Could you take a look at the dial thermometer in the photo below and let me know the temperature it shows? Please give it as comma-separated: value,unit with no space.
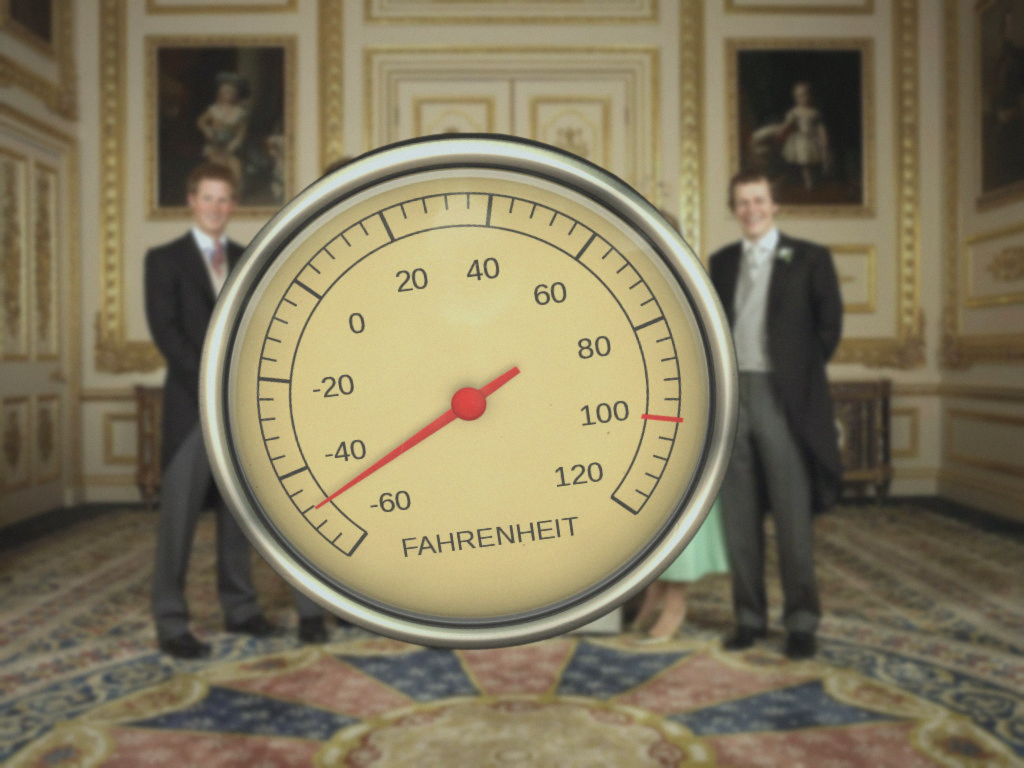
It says -48,°F
